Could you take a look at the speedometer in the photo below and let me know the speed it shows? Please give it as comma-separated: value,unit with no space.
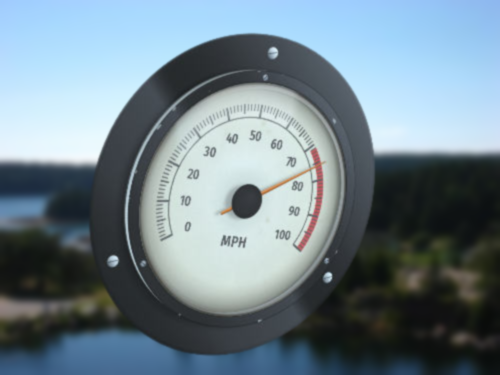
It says 75,mph
